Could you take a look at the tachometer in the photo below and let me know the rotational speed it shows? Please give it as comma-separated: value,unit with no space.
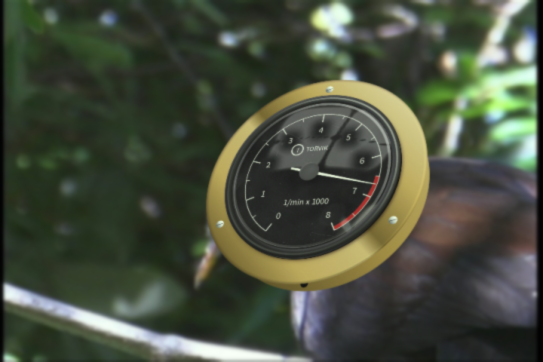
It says 6750,rpm
